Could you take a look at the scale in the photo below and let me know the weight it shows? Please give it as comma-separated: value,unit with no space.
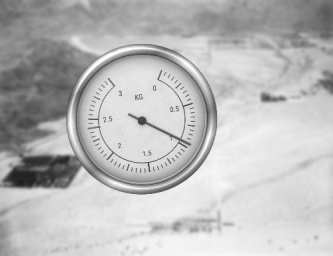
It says 0.95,kg
